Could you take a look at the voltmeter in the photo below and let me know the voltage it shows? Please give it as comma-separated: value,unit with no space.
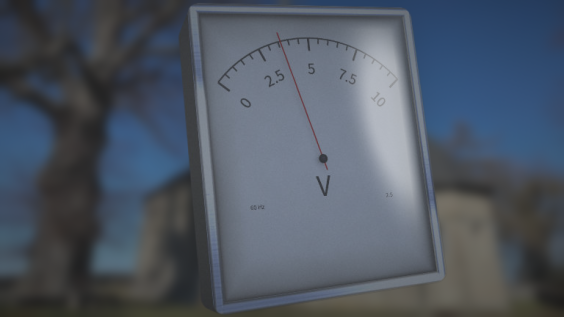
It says 3.5,V
